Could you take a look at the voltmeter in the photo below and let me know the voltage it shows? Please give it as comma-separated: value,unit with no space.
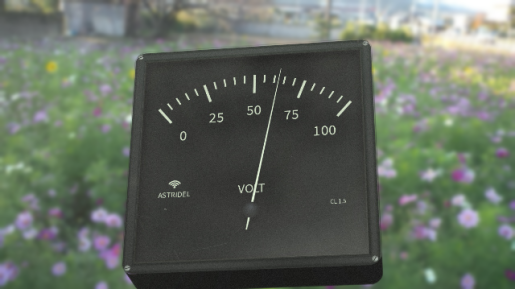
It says 62.5,V
